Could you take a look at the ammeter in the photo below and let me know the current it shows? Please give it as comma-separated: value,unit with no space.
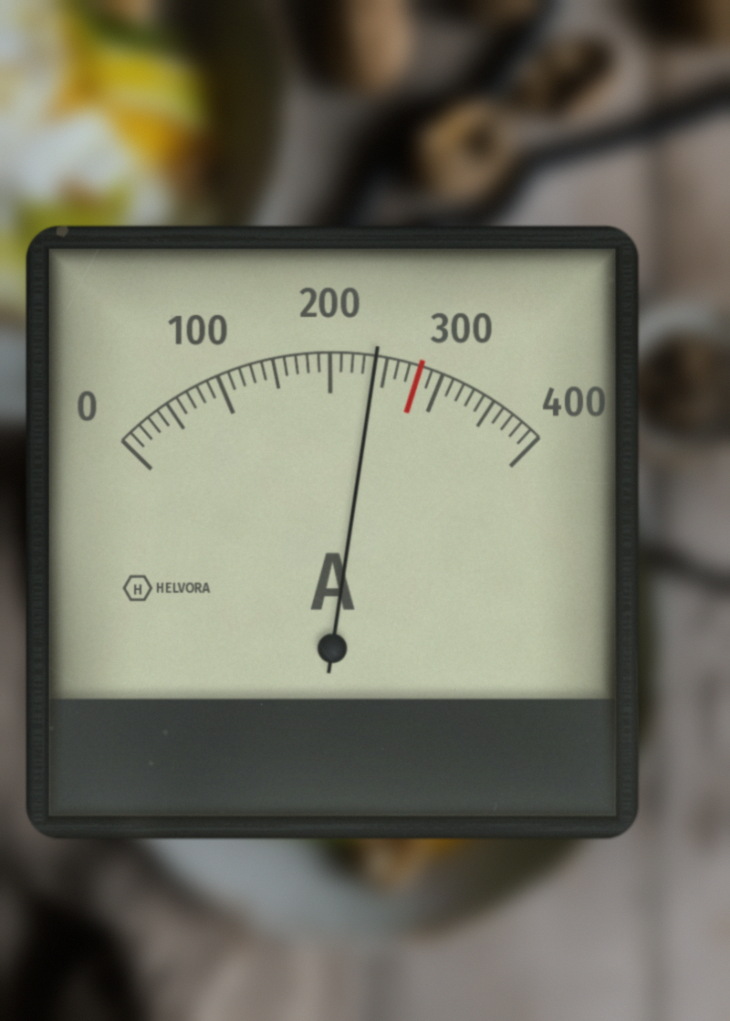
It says 240,A
